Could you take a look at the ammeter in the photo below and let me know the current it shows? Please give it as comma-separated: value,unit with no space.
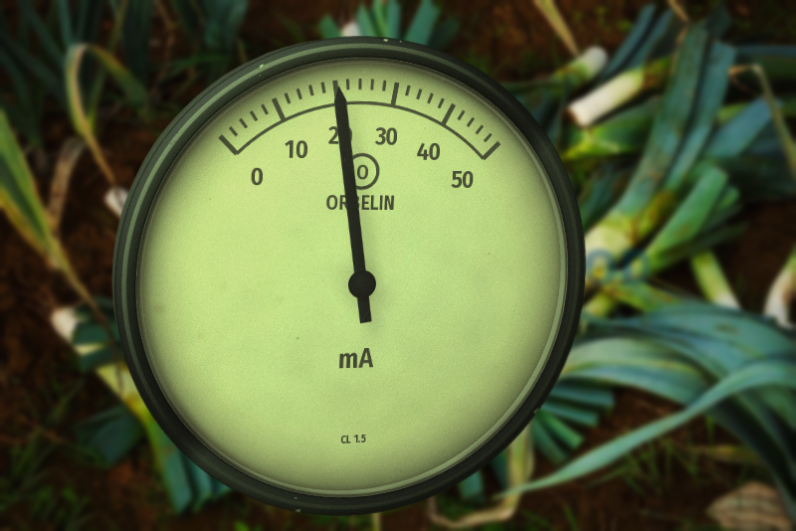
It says 20,mA
